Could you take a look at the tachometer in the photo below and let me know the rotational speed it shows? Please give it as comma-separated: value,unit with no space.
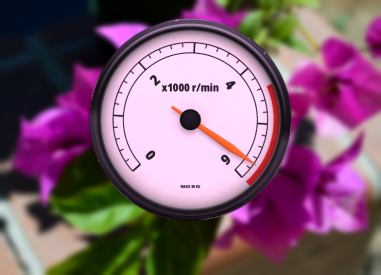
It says 5700,rpm
